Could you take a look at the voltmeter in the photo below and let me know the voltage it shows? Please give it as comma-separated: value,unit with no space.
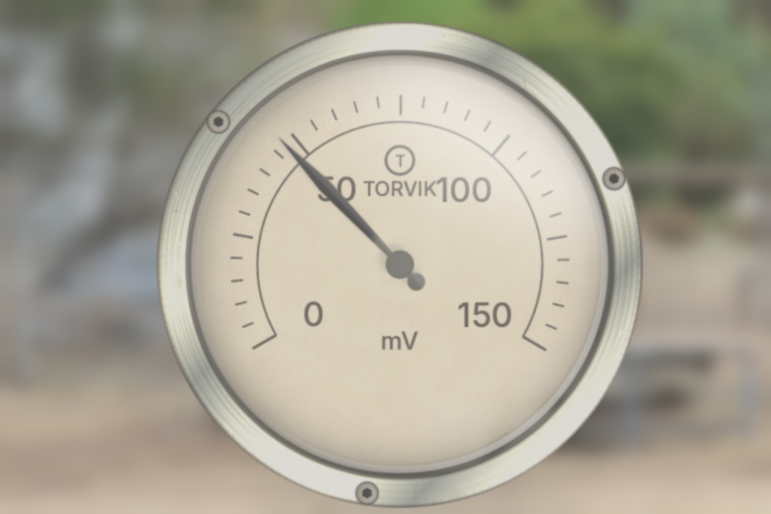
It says 47.5,mV
